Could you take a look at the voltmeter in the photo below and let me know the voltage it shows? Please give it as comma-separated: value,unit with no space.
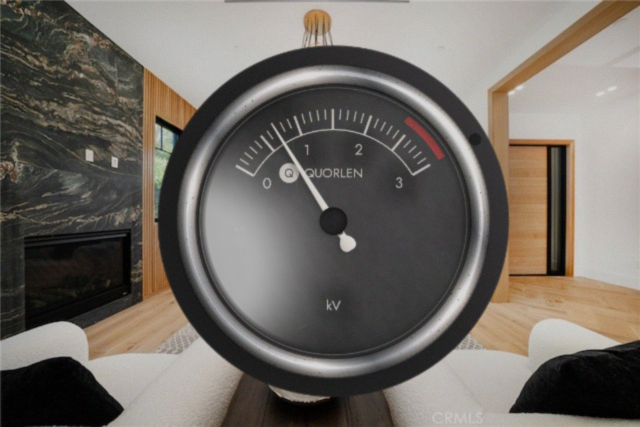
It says 0.7,kV
